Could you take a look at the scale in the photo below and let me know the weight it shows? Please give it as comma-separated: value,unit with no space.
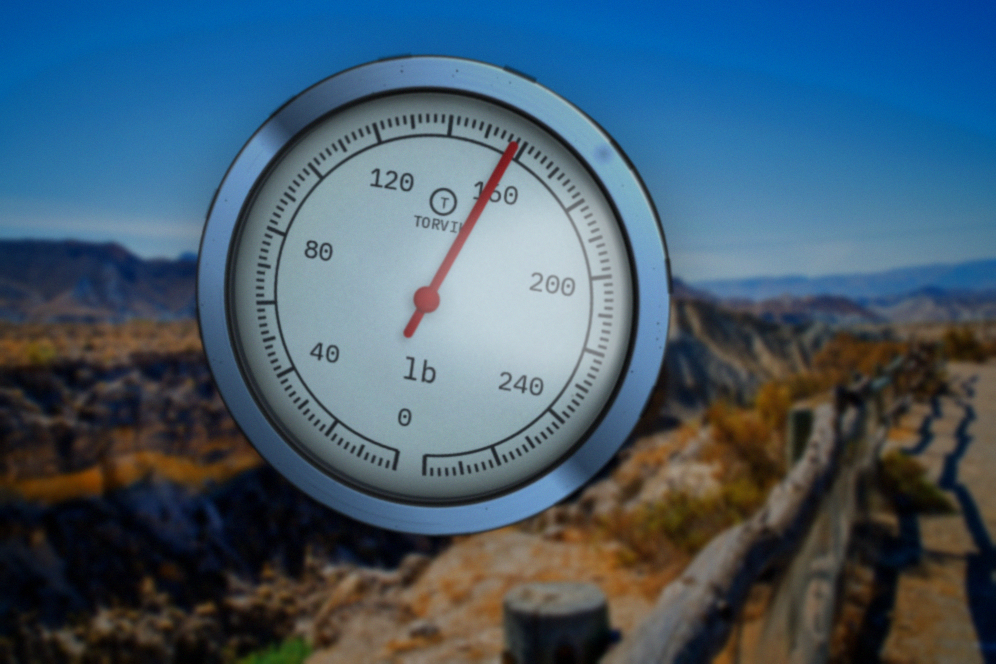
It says 158,lb
